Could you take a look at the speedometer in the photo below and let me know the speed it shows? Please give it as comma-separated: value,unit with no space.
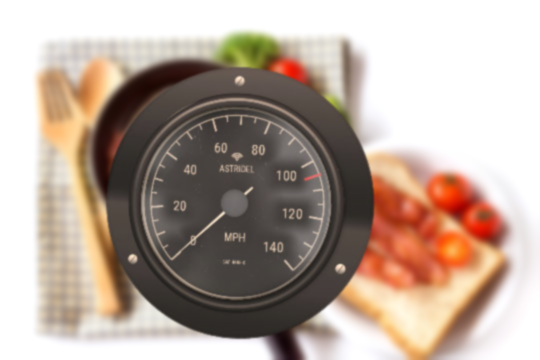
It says 0,mph
